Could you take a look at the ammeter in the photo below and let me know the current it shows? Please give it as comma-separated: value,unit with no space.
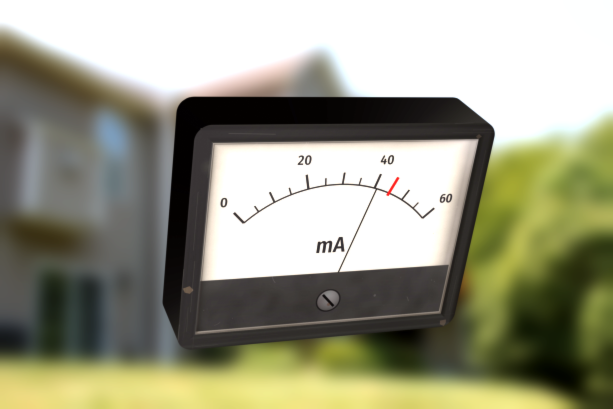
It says 40,mA
